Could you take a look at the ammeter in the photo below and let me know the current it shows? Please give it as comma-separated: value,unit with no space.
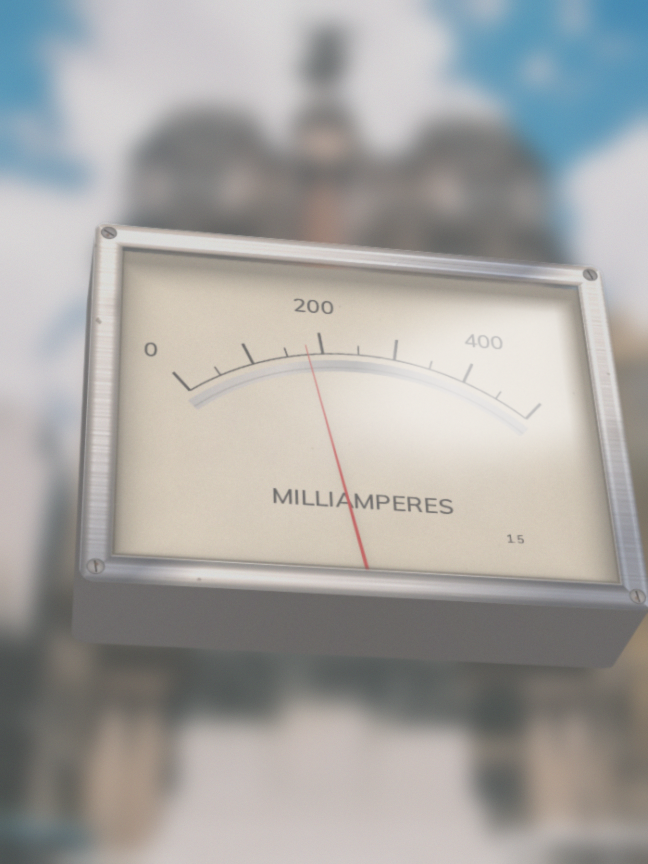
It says 175,mA
